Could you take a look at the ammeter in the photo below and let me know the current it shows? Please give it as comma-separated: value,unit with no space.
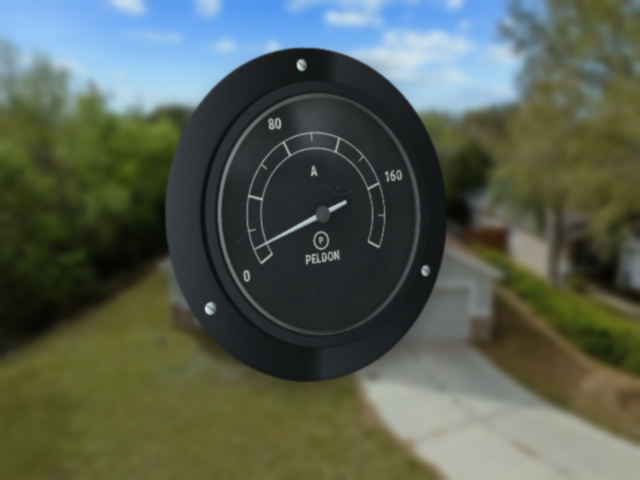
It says 10,A
